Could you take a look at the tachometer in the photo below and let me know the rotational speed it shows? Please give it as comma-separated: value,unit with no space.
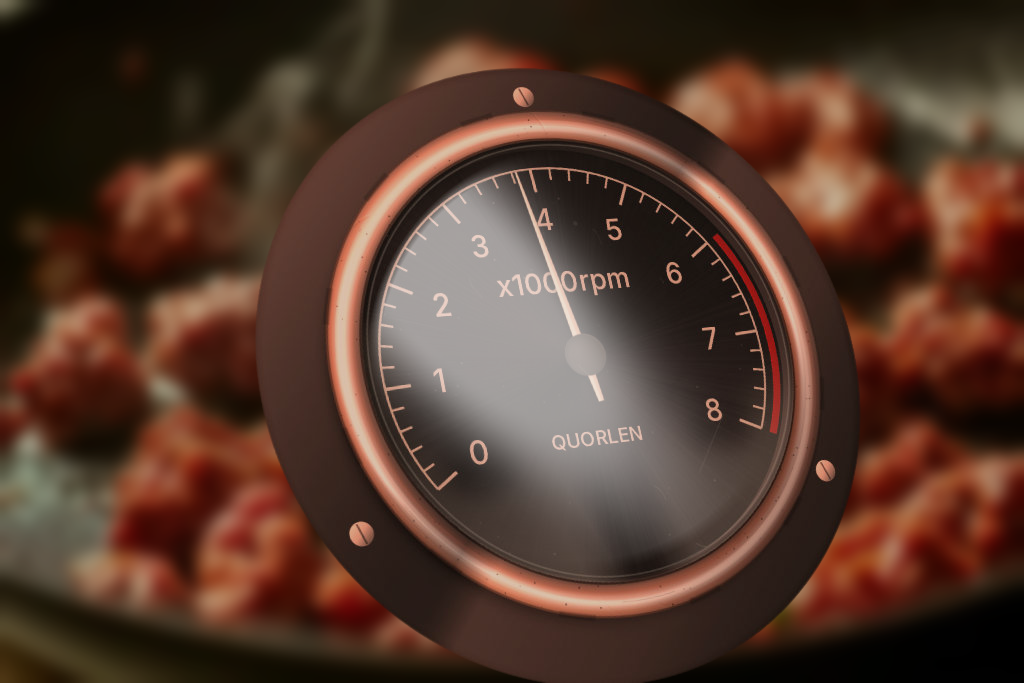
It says 3800,rpm
